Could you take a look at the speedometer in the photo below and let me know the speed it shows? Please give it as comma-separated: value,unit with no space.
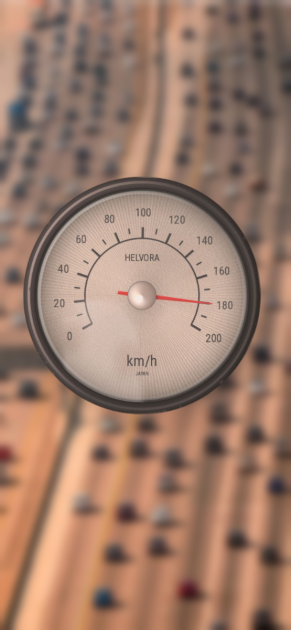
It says 180,km/h
